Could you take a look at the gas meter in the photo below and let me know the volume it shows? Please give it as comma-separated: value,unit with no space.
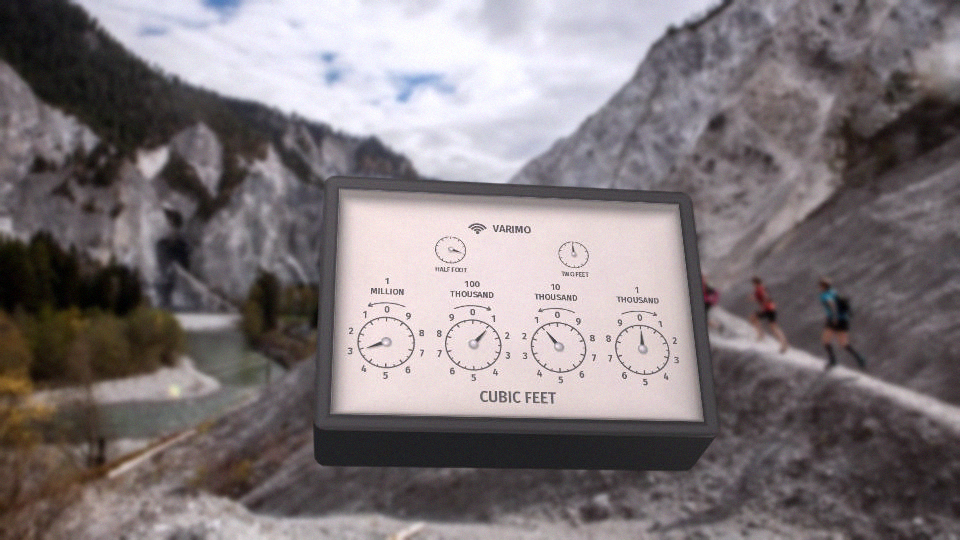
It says 311000,ft³
